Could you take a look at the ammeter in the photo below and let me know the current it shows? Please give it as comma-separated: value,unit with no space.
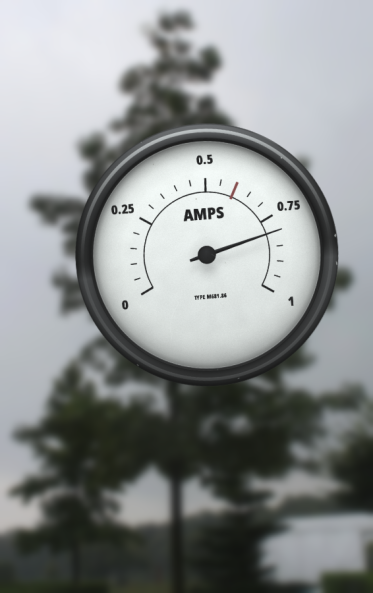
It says 0.8,A
